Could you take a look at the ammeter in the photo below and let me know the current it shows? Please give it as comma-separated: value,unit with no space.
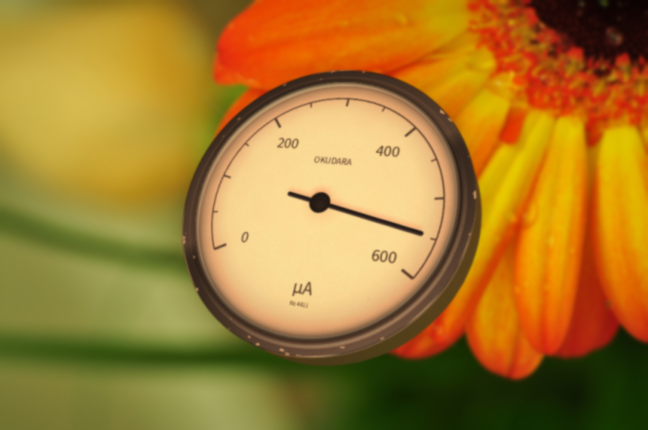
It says 550,µA
